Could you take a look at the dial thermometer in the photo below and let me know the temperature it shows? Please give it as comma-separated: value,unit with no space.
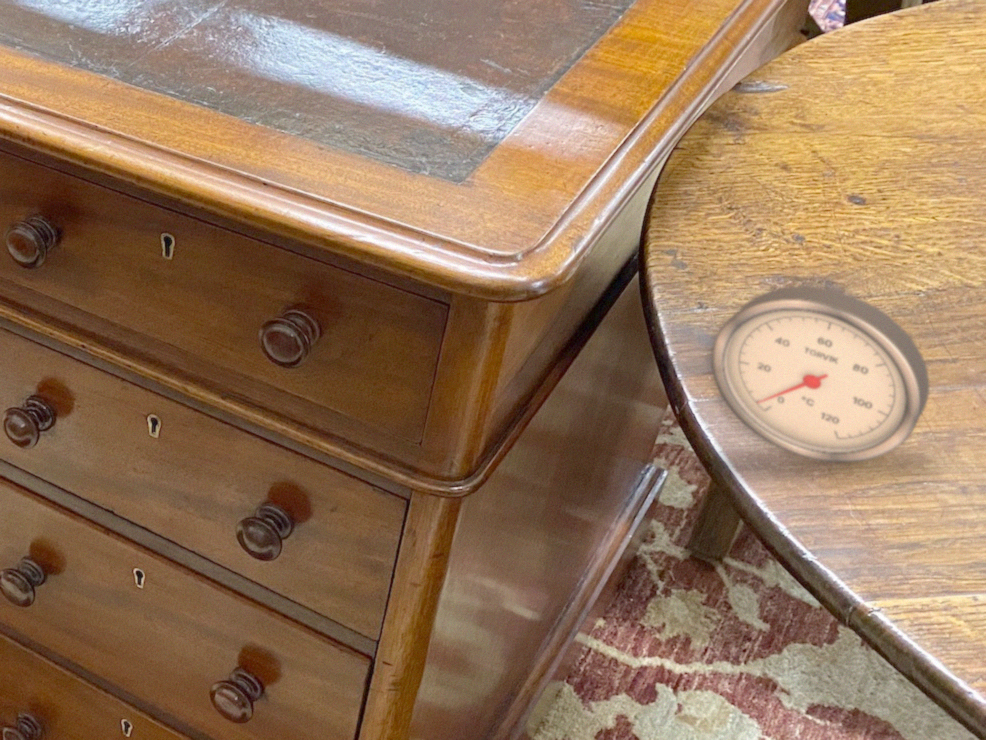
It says 4,°C
